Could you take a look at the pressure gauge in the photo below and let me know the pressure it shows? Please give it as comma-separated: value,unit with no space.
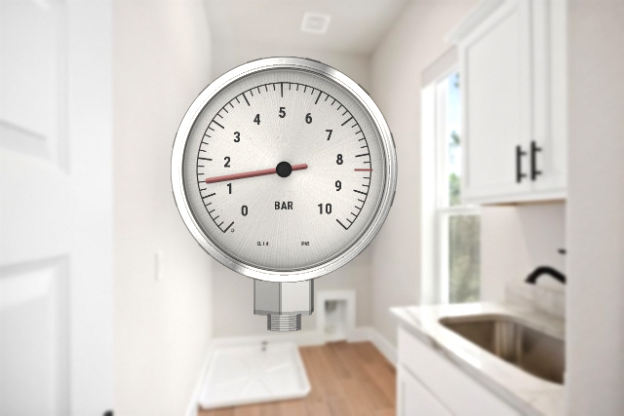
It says 1.4,bar
